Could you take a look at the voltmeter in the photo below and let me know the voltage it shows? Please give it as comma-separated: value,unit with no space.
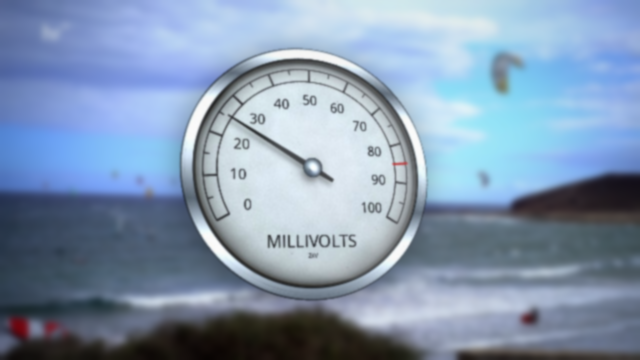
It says 25,mV
